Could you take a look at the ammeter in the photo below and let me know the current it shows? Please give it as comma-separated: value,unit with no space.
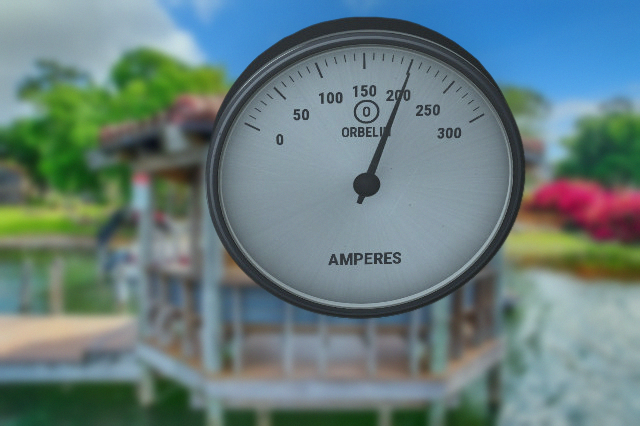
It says 200,A
